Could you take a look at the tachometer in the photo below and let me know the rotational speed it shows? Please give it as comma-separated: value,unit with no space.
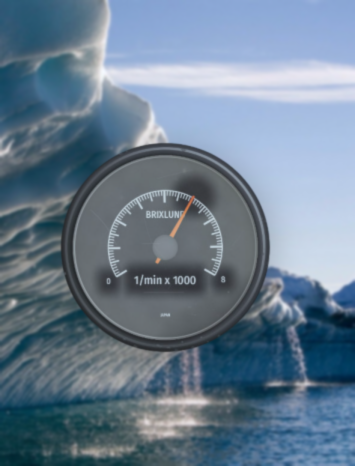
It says 5000,rpm
